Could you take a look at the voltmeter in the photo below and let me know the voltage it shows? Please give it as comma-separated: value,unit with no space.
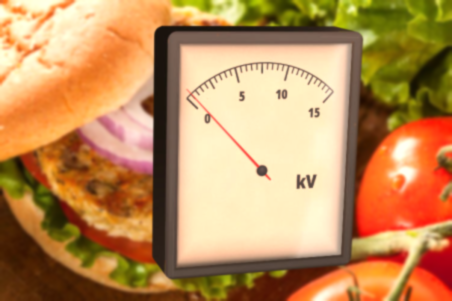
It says 0.5,kV
